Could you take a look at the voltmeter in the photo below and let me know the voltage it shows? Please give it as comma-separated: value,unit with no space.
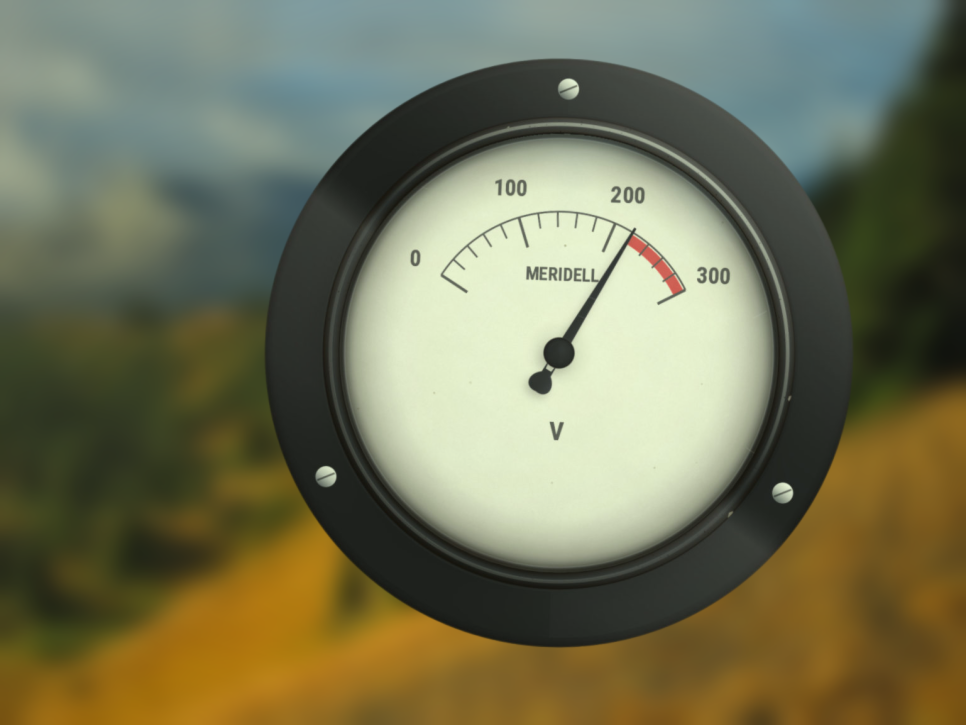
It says 220,V
